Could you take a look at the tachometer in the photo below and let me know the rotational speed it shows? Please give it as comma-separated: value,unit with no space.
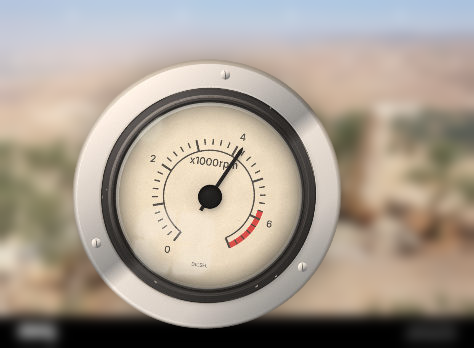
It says 4100,rpm
